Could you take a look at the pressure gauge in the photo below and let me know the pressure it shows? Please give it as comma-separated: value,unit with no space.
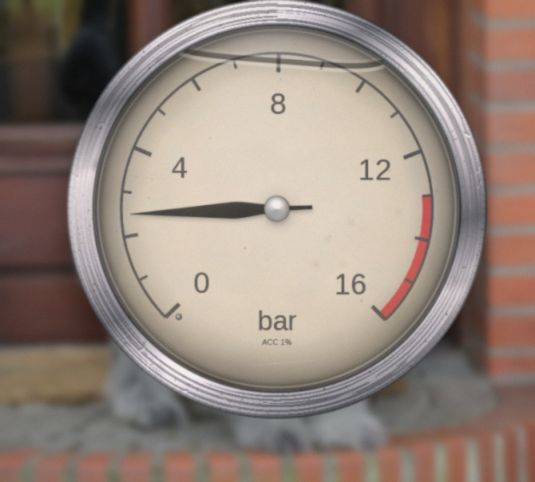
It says 2.5,bar
